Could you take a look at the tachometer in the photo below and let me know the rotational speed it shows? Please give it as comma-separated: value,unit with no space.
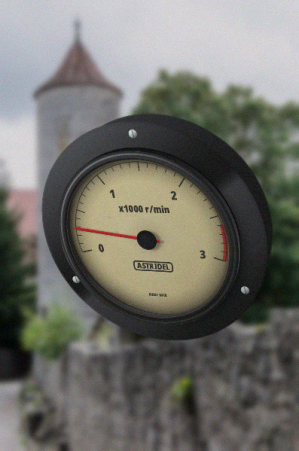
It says 300,rpm
